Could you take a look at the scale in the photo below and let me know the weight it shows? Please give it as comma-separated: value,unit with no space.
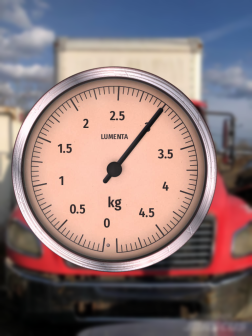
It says 3,kg
